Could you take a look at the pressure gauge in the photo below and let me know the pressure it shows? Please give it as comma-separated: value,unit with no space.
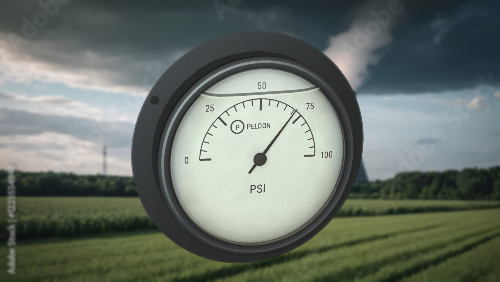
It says 70,psi
